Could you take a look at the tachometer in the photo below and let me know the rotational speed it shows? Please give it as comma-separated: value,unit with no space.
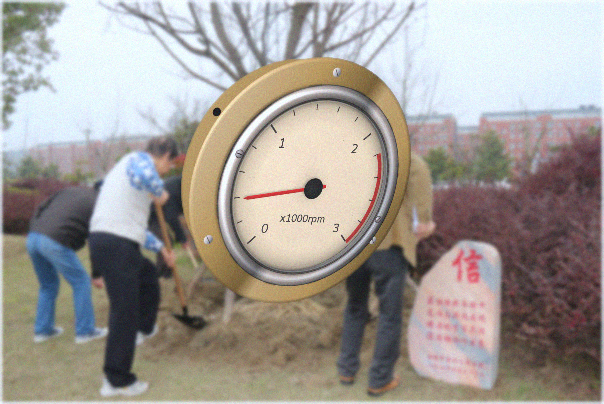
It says 400,rpm
